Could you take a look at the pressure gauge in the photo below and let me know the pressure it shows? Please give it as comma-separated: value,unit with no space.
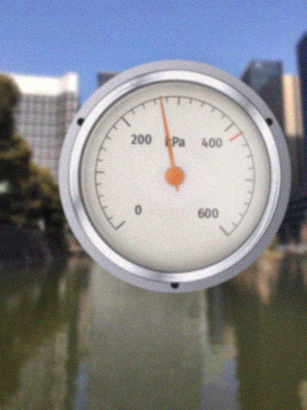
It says 270,kPa
